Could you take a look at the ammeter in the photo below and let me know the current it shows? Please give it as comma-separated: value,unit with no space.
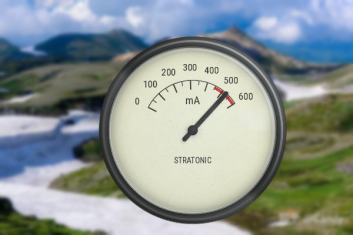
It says 525,mA
